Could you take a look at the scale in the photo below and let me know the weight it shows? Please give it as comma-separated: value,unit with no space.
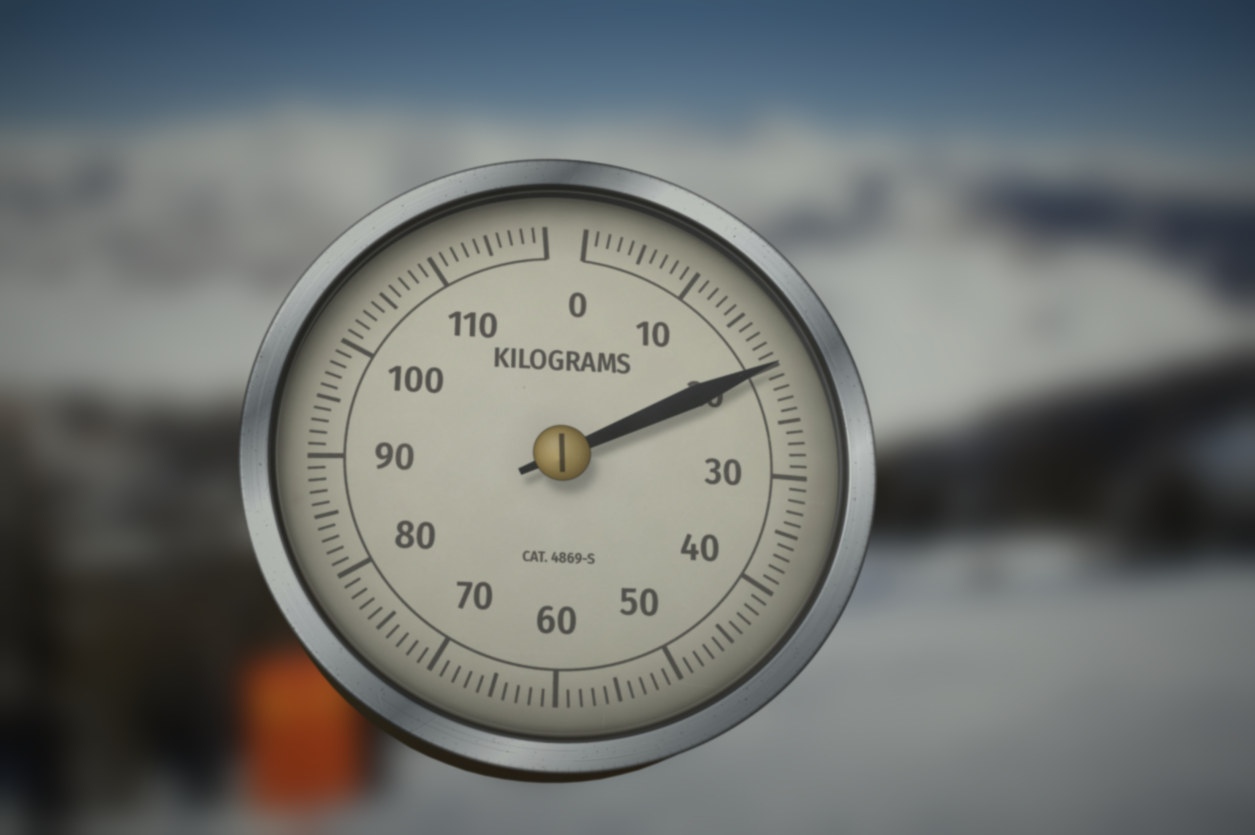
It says 20,kg
